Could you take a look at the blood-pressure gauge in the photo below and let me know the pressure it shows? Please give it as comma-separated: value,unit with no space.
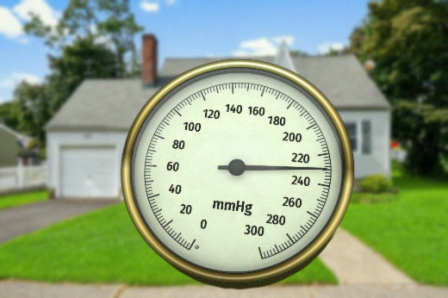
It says 230,mmHg
